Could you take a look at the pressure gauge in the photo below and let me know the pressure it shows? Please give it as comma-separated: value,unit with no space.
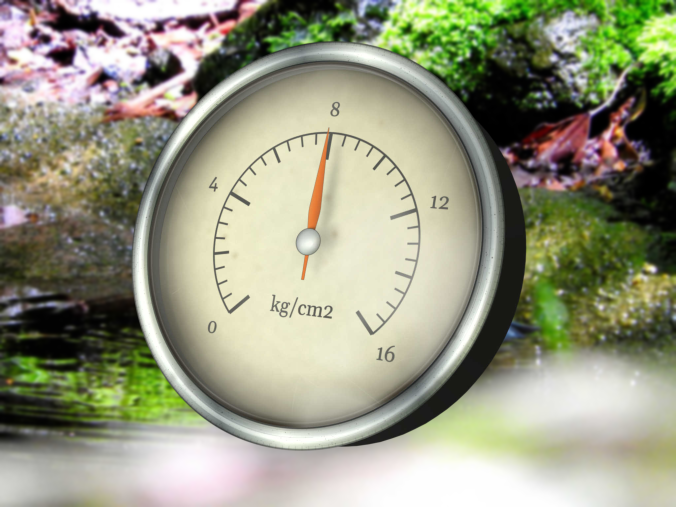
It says 8,kg/cm²
